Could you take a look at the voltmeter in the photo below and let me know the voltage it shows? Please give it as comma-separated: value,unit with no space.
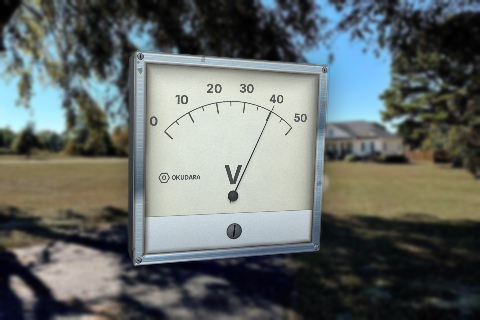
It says 40,V
